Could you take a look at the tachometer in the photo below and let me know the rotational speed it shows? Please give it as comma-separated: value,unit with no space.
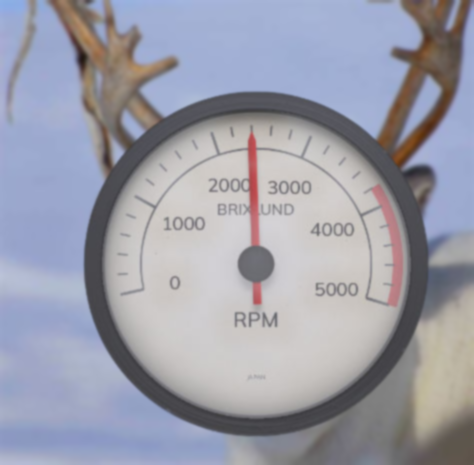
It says 2400,rpm
